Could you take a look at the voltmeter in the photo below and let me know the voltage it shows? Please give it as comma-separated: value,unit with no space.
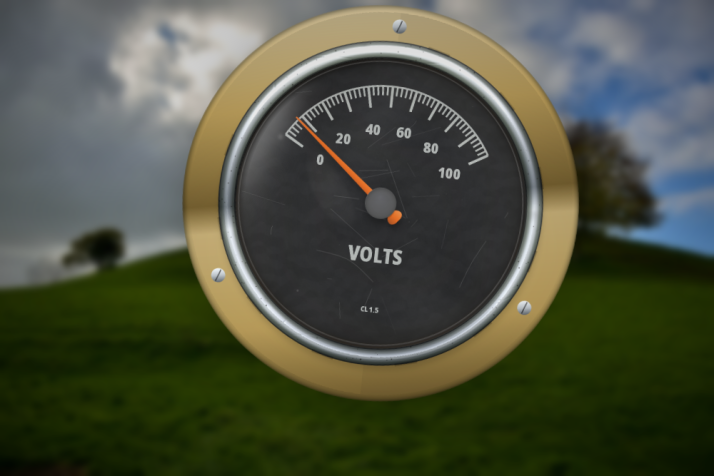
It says 8,V
